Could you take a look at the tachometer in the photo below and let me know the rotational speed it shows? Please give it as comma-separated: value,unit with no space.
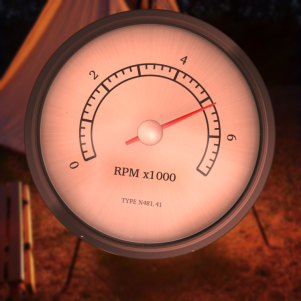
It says 5200,rpm
